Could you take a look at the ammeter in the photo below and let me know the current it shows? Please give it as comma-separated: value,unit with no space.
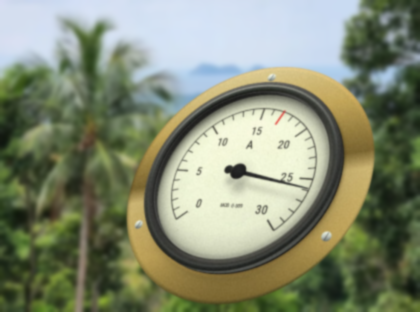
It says 26,A
